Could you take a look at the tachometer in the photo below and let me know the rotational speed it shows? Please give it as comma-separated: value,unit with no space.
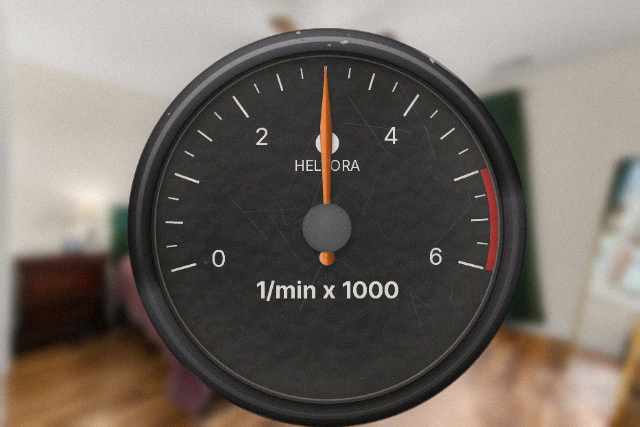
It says 3000,rpm
